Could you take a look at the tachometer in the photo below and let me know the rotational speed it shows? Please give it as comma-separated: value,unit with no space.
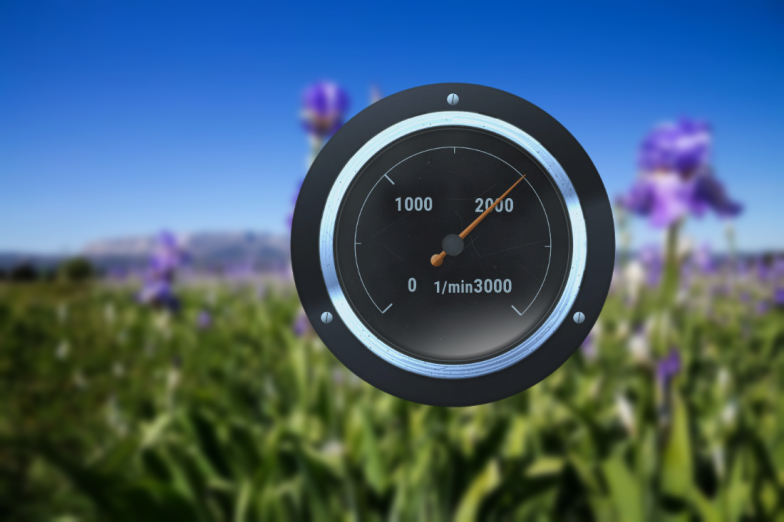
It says 2000,rpm
